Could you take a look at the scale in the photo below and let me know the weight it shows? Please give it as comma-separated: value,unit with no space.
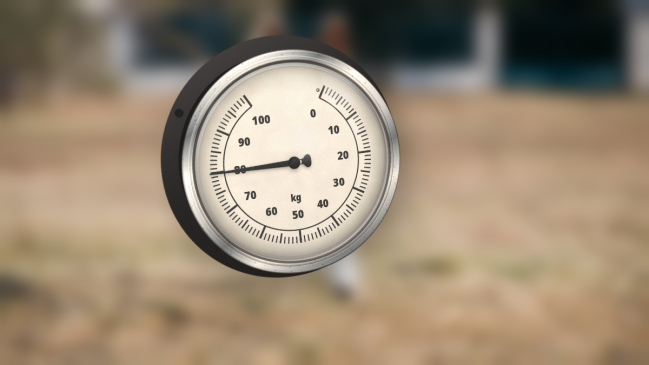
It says 80,kg
